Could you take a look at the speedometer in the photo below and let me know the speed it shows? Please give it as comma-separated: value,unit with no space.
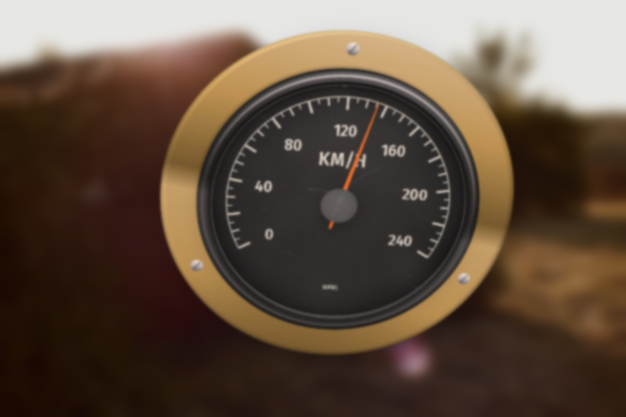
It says 135,km/h
